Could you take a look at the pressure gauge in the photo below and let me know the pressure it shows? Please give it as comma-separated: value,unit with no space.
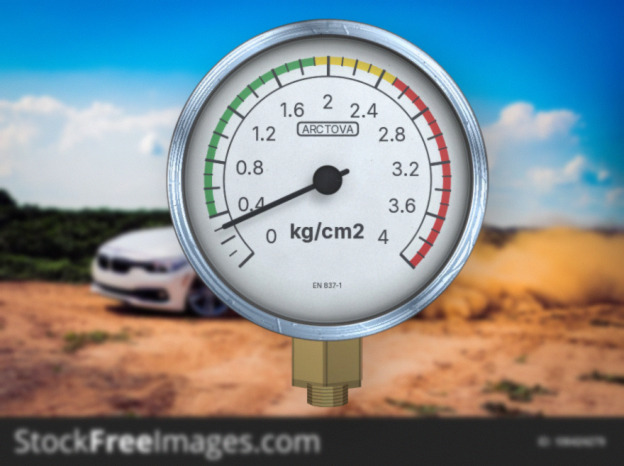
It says 0.3,kg/cm²
